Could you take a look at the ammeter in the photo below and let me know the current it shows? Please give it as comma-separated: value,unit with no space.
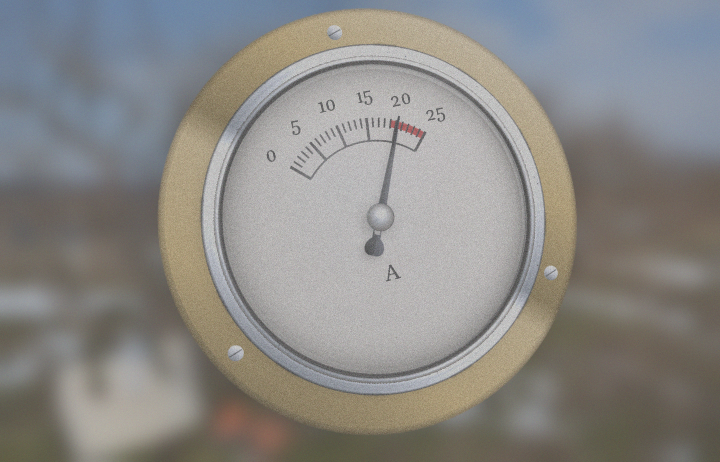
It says 20,A
